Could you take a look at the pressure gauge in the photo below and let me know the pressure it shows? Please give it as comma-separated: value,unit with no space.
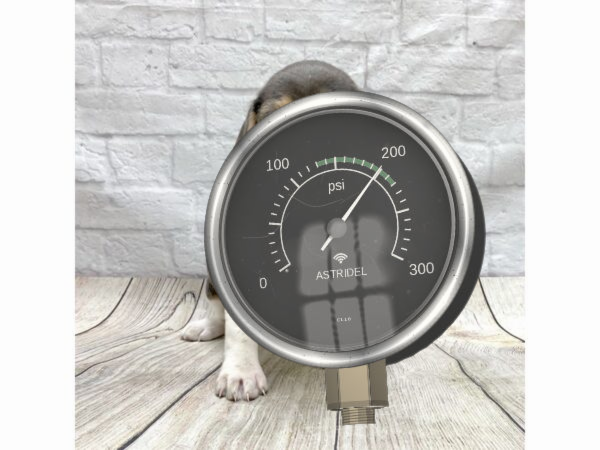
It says 200,psi
